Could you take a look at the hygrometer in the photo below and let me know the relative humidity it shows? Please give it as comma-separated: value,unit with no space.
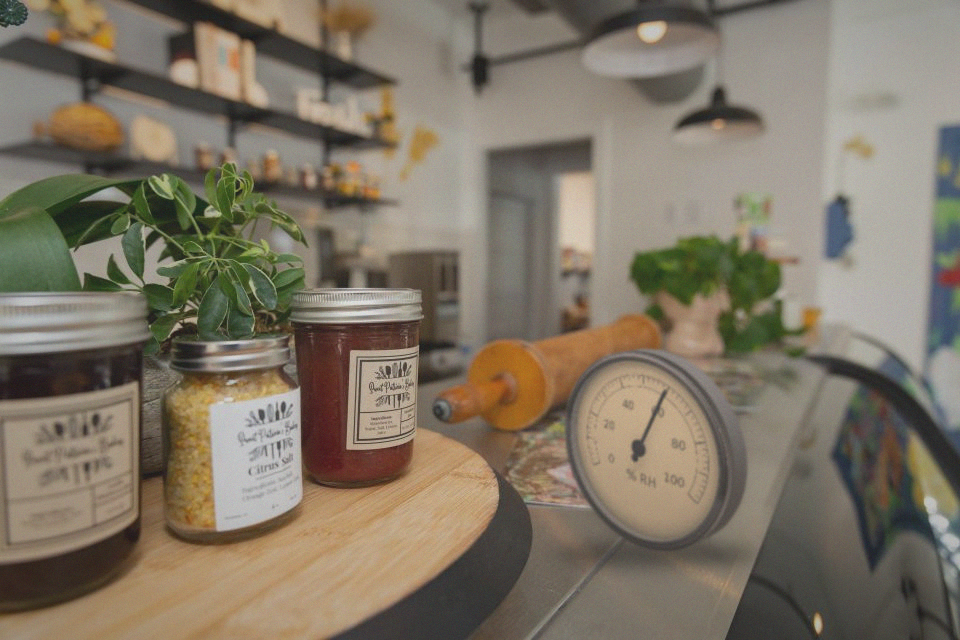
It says 60,%
